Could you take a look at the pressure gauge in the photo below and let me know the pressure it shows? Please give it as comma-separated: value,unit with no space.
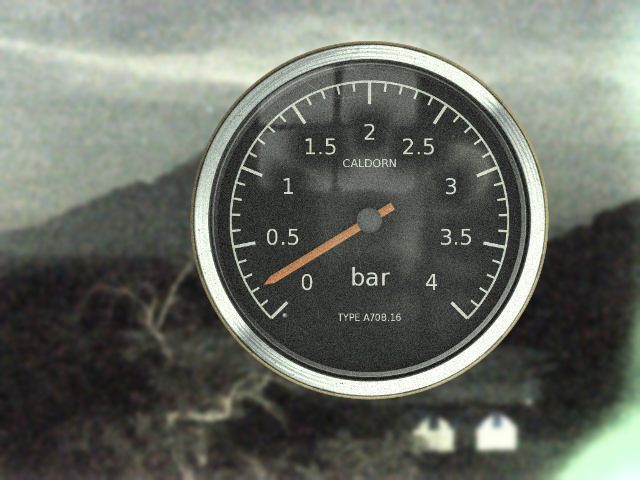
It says 0.2,bar
